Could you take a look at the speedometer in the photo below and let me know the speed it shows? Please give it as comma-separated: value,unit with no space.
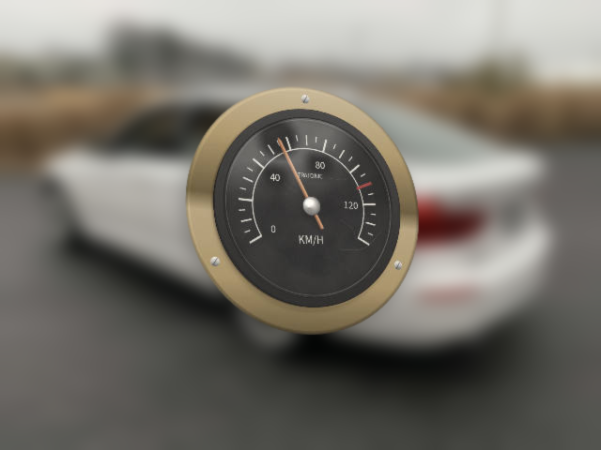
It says 55,km/h
